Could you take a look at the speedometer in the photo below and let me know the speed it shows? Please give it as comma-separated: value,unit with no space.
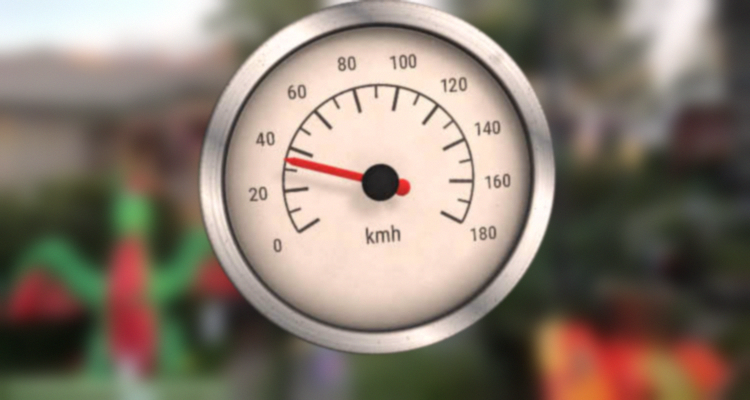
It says 35,km/h
